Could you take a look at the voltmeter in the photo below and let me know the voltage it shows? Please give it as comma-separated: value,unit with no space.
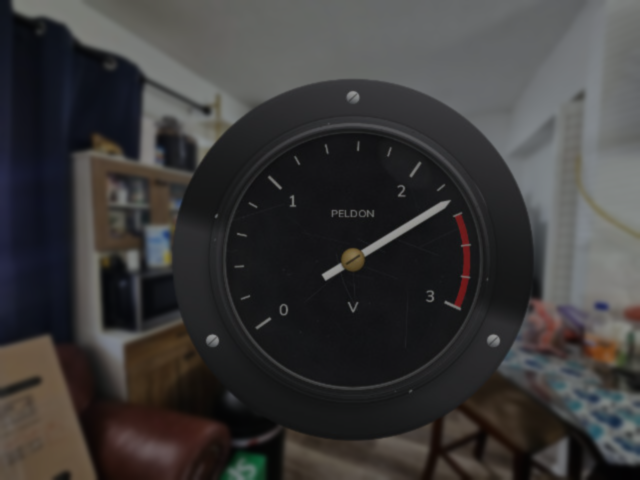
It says 2.3,V
